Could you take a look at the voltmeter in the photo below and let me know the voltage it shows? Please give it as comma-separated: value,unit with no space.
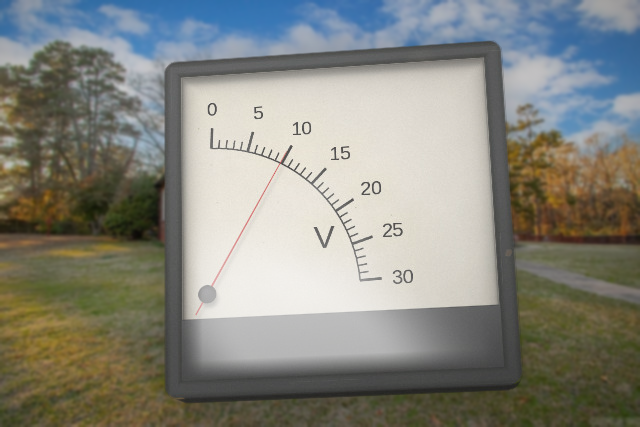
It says 10,V
